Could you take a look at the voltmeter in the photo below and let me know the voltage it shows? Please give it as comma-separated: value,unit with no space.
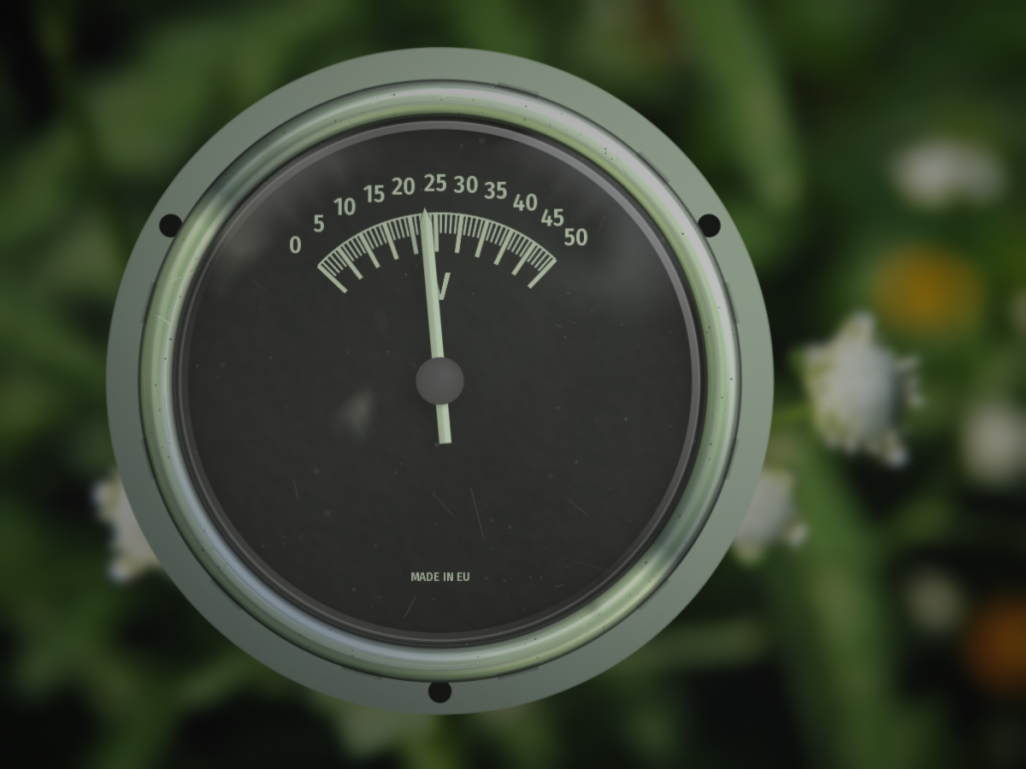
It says 23,V
